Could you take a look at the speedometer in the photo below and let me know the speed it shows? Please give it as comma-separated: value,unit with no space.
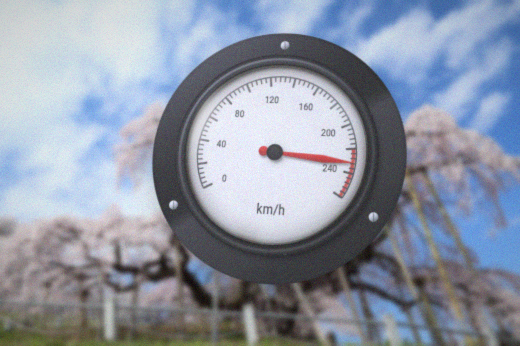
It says 232,km/h
